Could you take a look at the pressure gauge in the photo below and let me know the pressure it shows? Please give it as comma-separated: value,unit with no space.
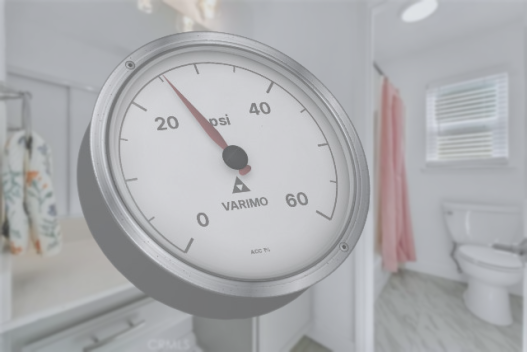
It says 25,psi
